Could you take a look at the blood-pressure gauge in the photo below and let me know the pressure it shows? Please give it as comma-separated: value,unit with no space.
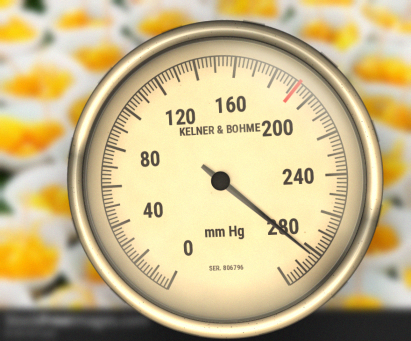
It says 282,mmHg
